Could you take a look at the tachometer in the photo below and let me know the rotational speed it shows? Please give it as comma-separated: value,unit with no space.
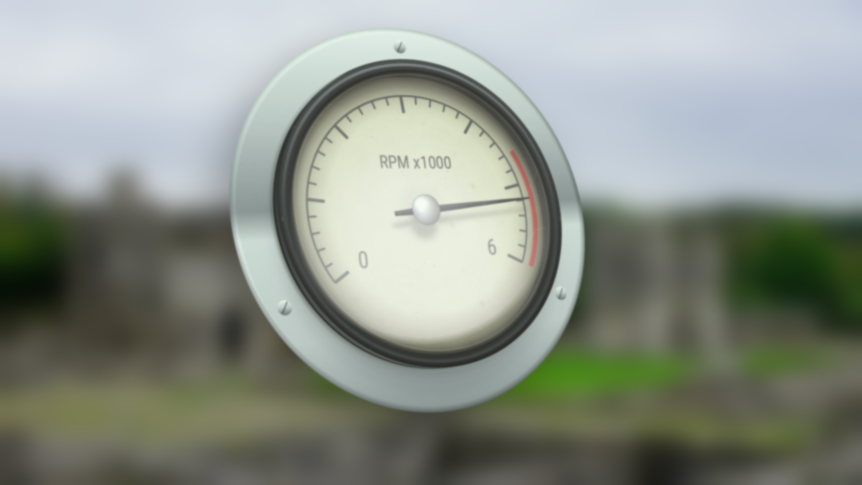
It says 5200,rpm
